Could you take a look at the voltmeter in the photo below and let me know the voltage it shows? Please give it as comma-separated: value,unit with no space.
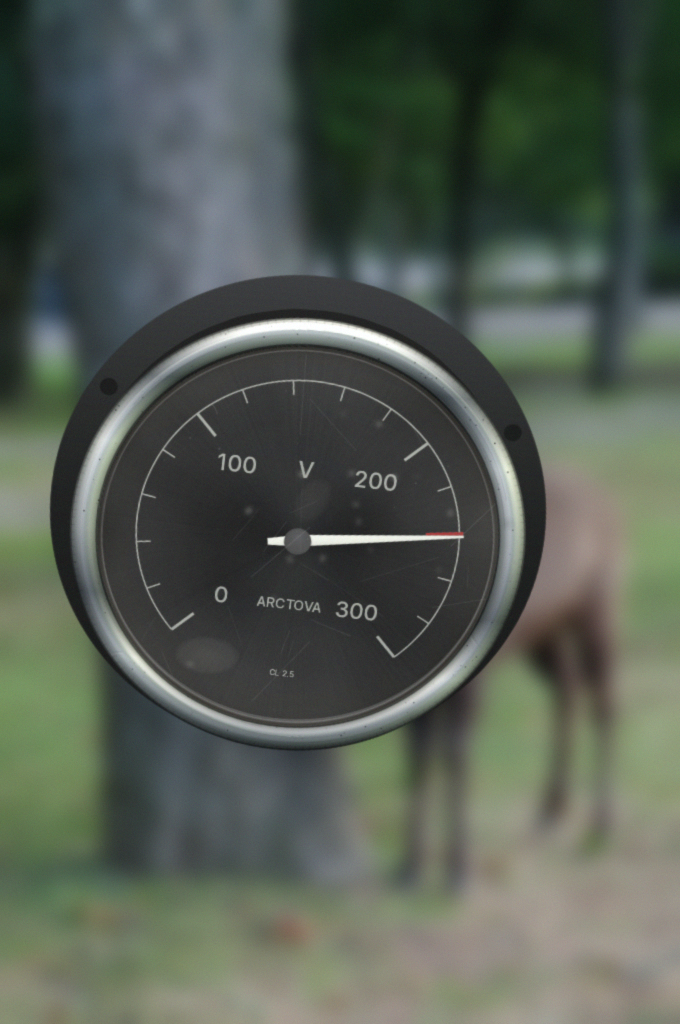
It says 240,V
